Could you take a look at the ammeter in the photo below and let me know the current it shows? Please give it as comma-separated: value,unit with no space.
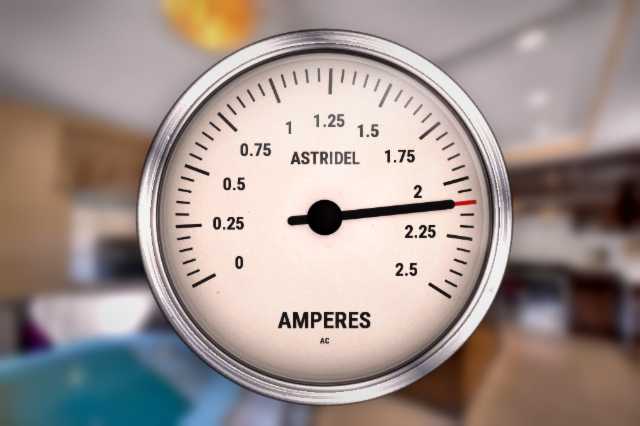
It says 2.1,A
